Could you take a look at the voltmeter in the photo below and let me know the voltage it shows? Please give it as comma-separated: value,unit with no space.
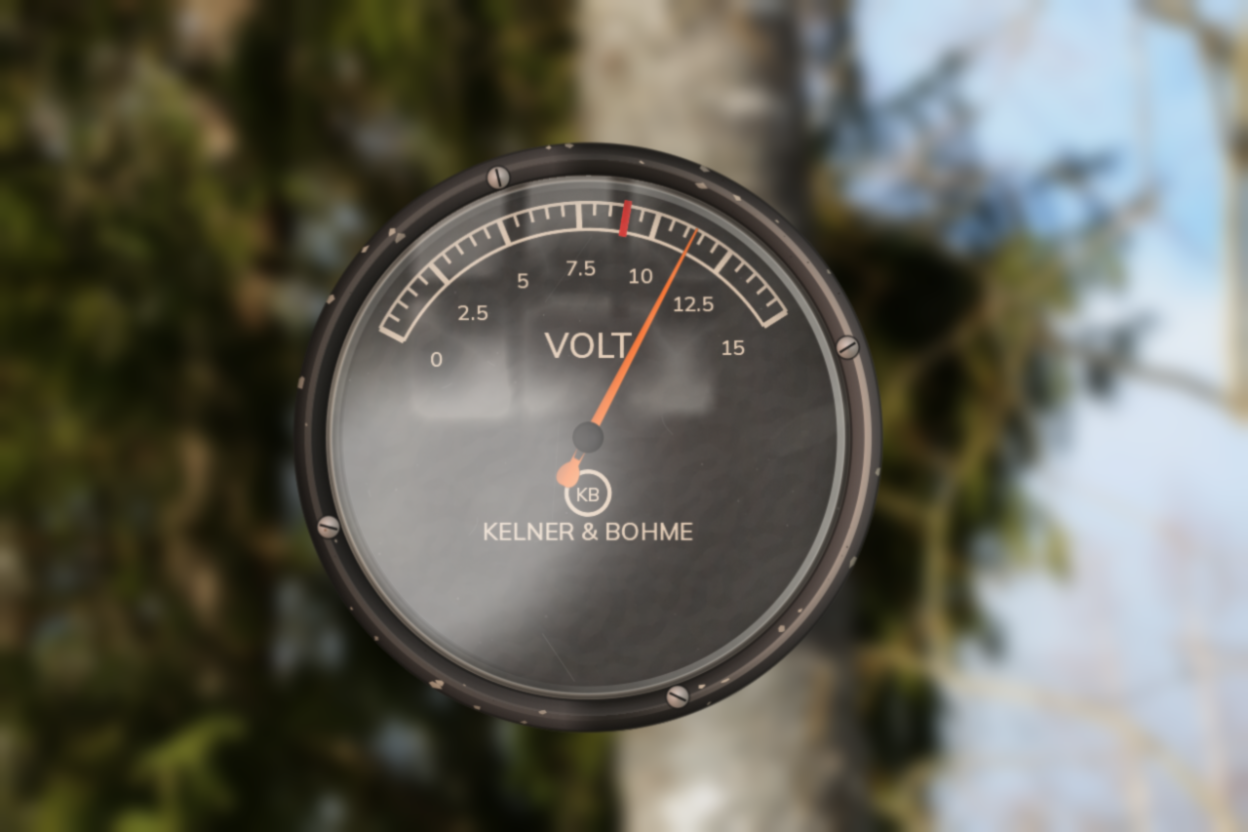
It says 11.25,V
